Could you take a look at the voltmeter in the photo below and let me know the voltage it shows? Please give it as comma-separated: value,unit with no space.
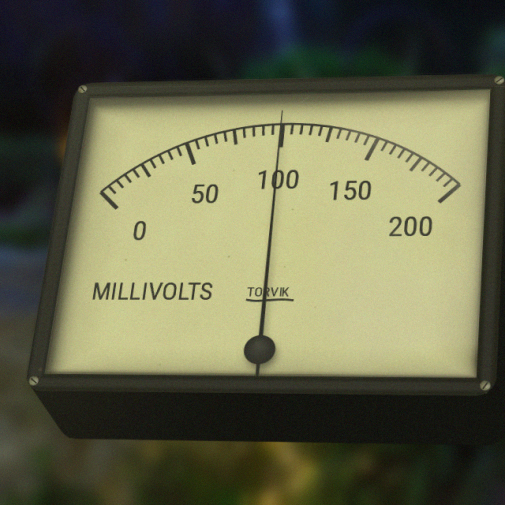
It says 100,mV
